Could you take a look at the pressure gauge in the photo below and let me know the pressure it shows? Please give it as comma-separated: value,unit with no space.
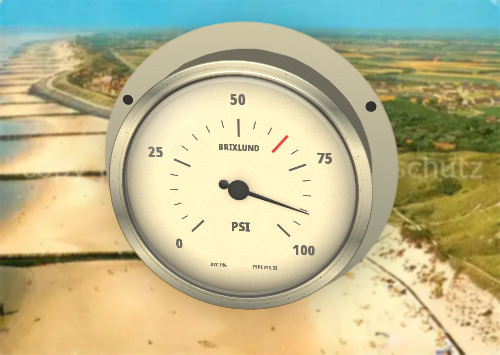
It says 90,psi
